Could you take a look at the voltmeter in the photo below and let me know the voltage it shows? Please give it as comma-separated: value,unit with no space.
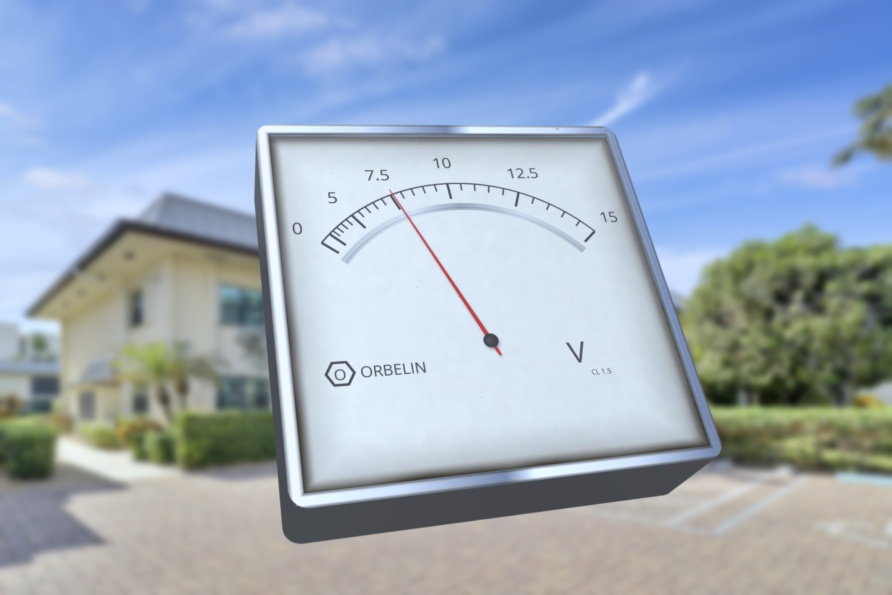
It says 7.5,V
